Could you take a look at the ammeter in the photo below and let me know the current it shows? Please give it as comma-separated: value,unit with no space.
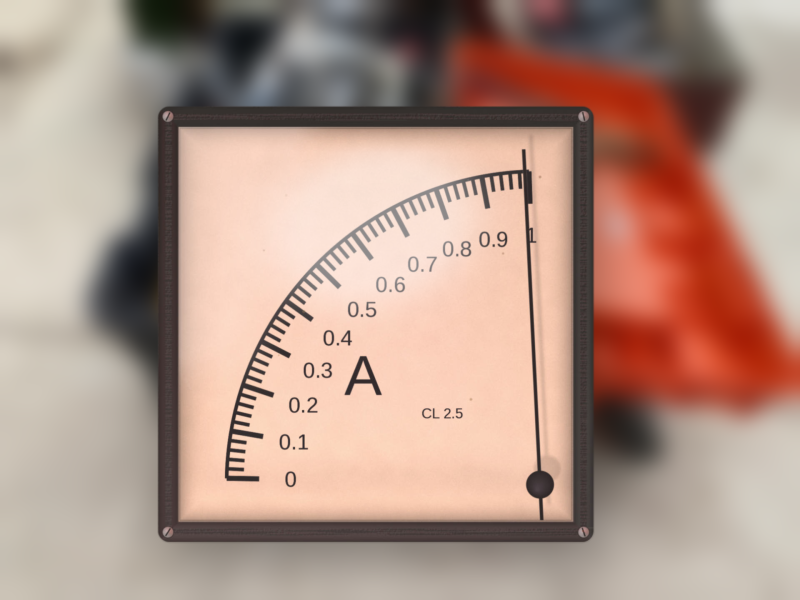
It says 0.99,A
